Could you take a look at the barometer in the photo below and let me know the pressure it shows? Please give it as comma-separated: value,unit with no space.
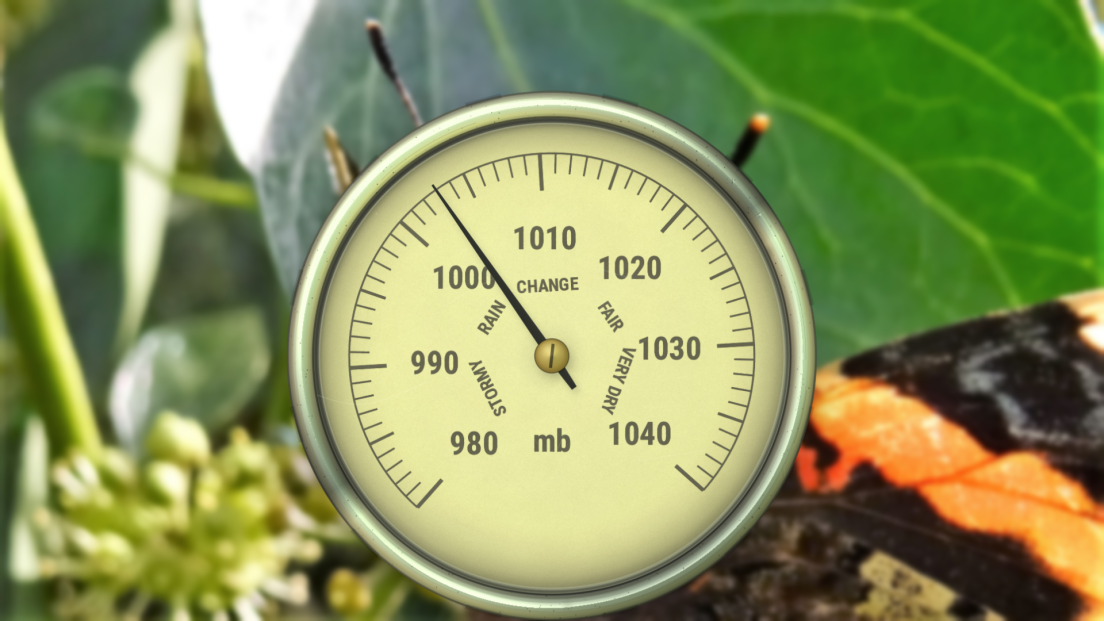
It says 1003,mbar
